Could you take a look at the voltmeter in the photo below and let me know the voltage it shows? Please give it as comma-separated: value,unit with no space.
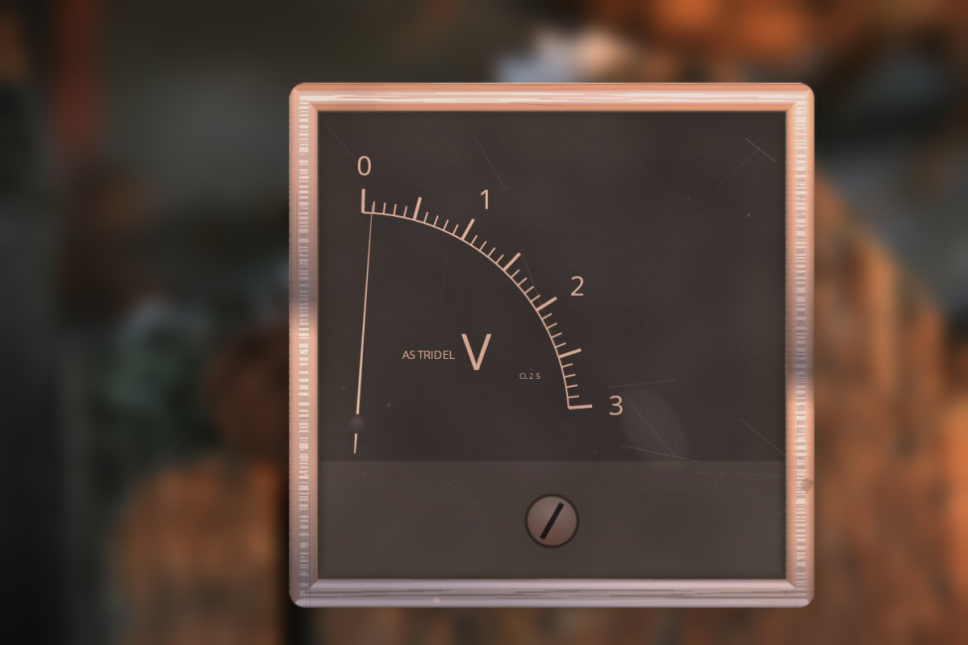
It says 0.1,V
